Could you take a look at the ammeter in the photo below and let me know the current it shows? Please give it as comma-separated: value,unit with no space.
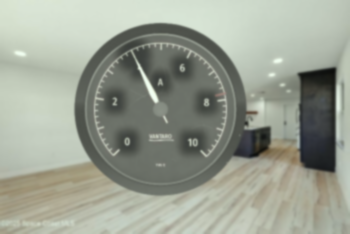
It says 4,A
